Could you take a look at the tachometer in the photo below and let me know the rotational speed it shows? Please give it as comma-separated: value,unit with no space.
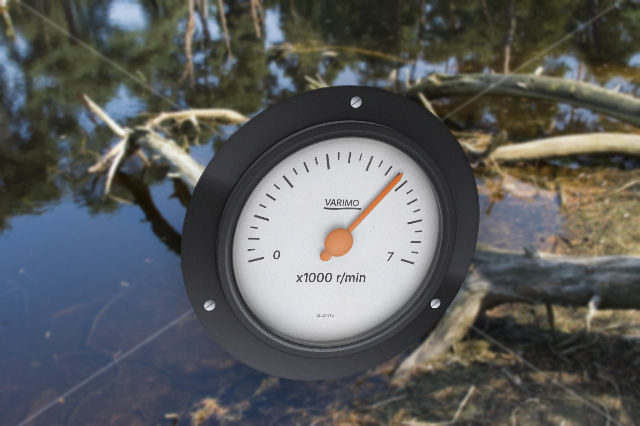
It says 4750,rpm
